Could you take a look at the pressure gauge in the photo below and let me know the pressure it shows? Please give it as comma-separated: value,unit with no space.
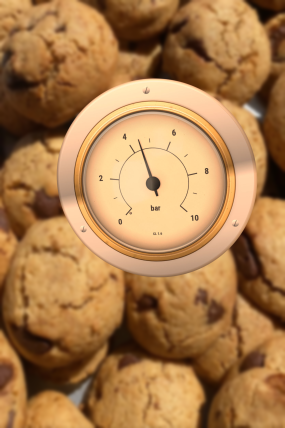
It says 4.5,bar
